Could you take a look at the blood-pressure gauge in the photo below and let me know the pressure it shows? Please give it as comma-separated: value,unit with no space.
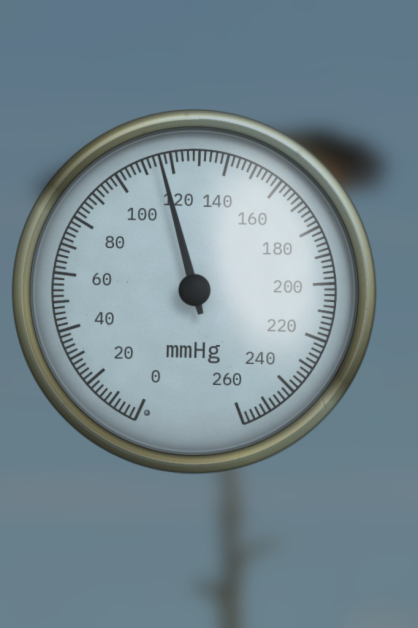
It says 116,mmHg
